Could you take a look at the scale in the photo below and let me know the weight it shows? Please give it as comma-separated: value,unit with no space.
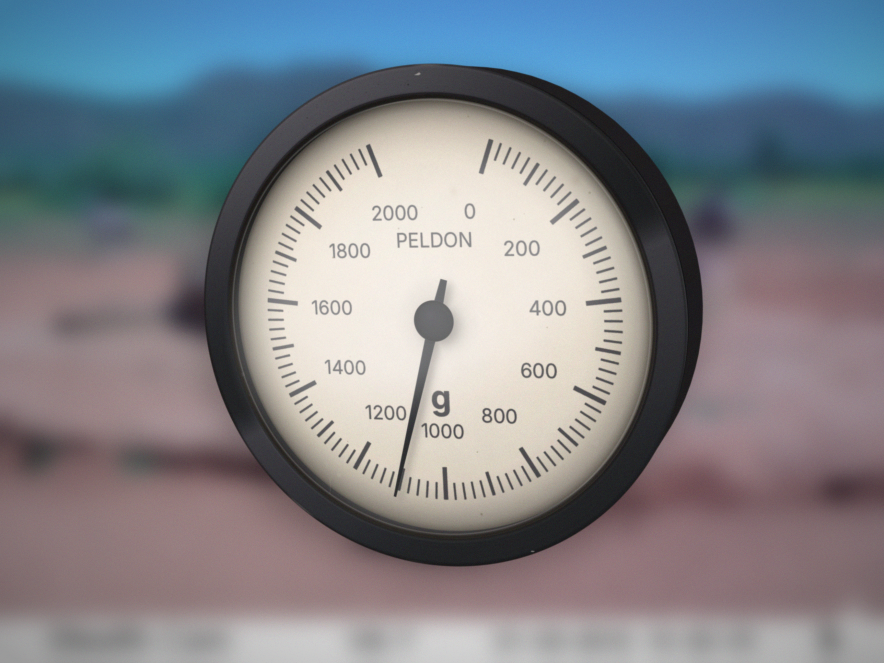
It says 1100,g
